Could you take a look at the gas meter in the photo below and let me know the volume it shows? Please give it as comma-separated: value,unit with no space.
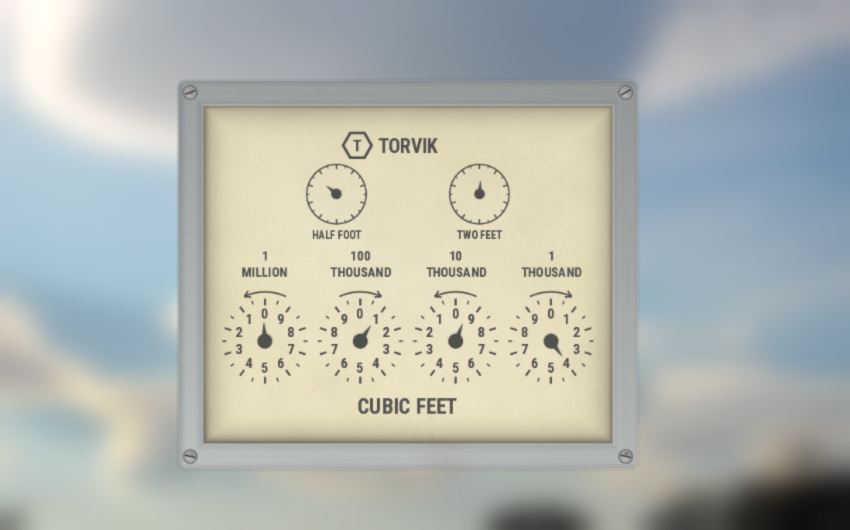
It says 9400,ft³
